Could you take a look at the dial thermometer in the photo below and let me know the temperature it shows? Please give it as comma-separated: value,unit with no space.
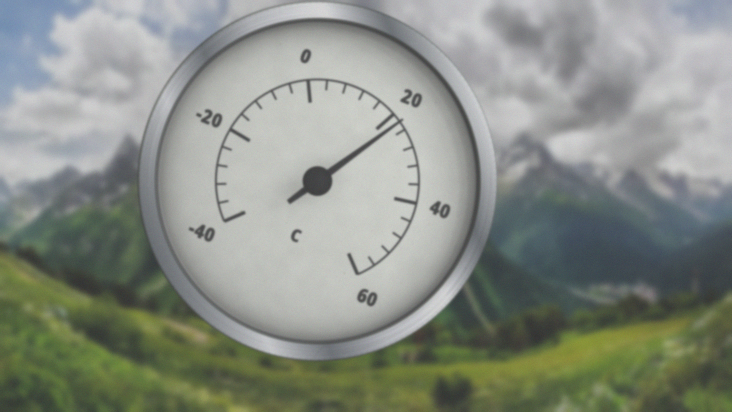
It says 22,°C
